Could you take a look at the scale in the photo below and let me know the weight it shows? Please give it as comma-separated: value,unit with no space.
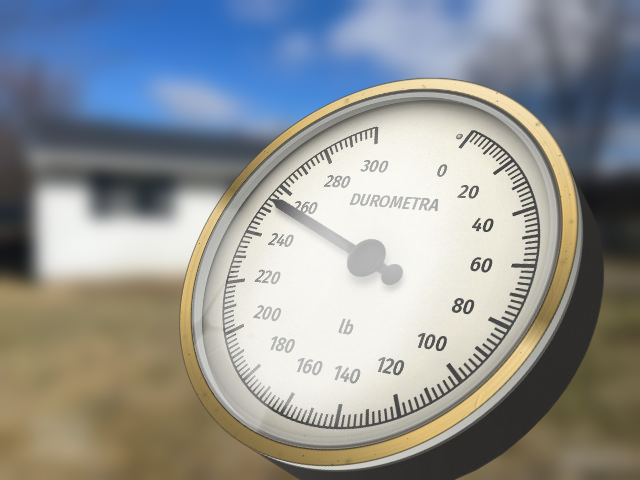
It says 254,lb
